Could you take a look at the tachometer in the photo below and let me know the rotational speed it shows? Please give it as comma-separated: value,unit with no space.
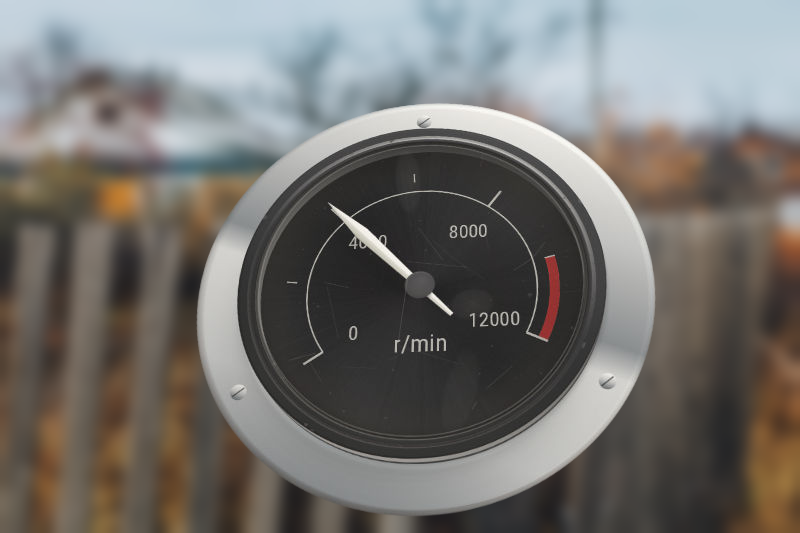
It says 4000,rpm
